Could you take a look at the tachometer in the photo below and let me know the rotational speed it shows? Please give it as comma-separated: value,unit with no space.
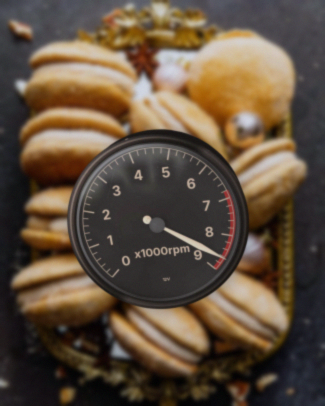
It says 8600,rpm
